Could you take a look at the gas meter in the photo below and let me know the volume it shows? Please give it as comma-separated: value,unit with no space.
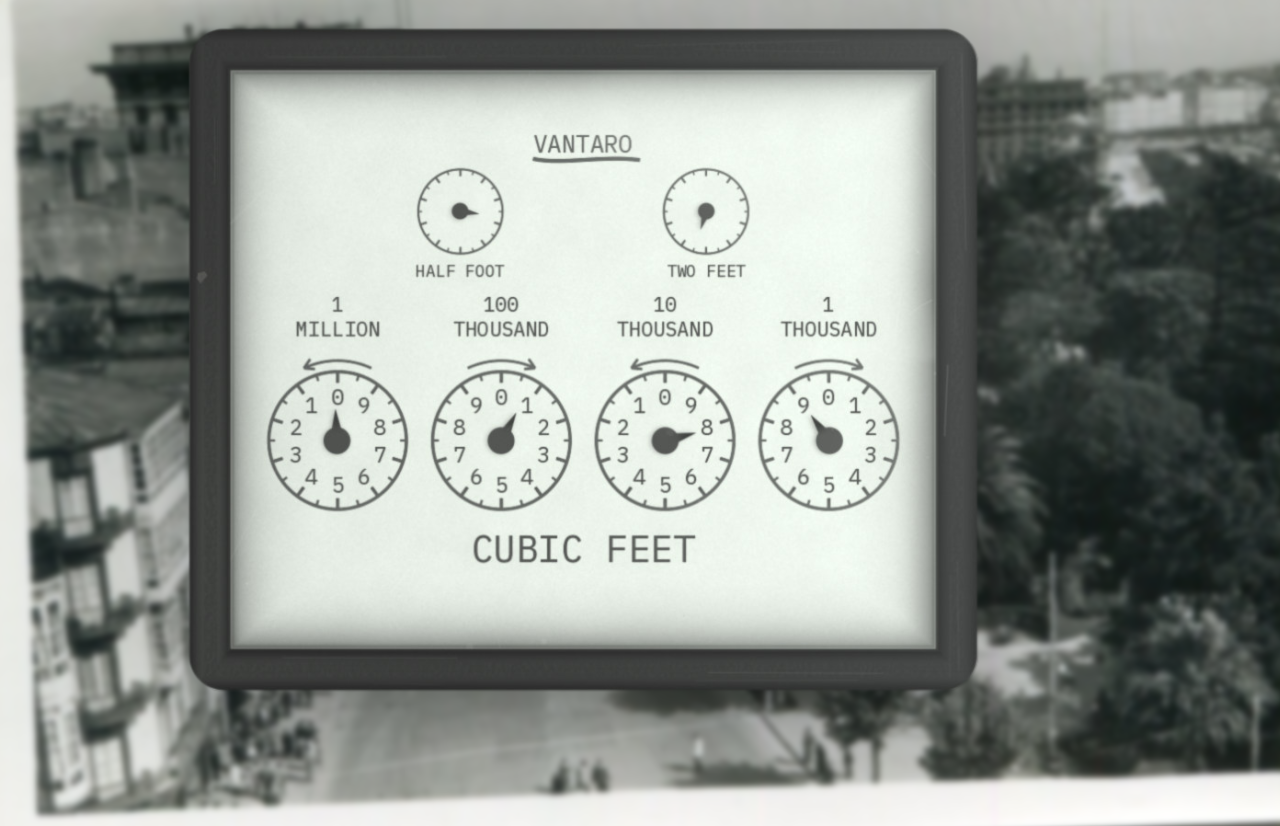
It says 7900,ft³
